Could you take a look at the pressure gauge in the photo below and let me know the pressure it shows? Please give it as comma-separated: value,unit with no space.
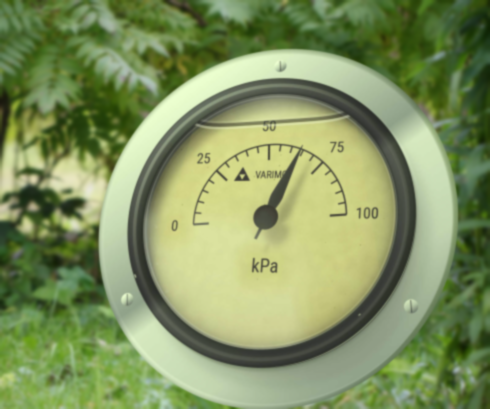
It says 65,kPa
